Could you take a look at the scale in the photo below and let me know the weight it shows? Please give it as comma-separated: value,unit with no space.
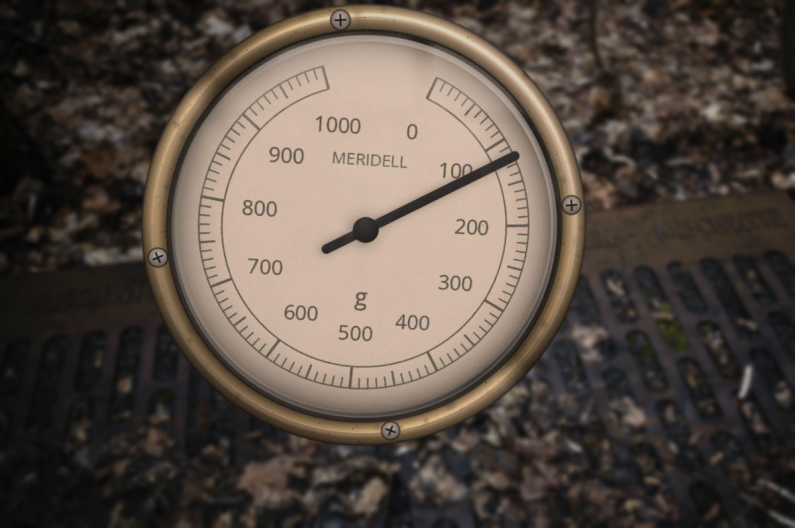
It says 120,g
